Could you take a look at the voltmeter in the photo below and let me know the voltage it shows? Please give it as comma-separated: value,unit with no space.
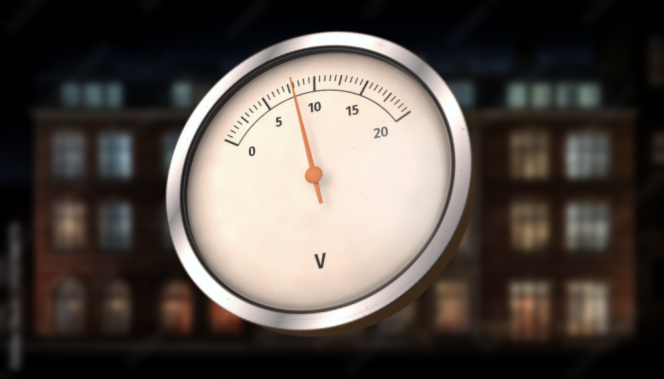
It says 8,V
